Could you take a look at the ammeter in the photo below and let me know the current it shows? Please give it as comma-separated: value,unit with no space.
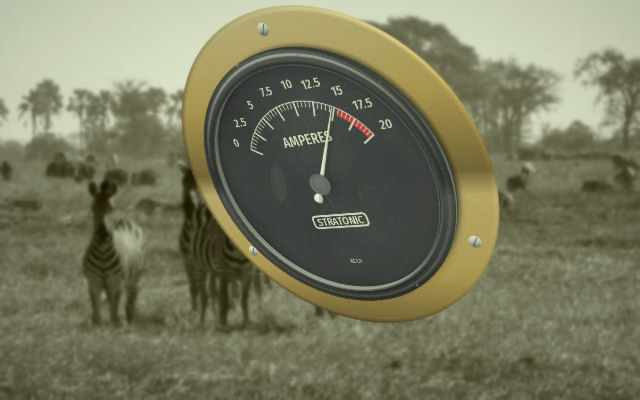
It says 15,A
